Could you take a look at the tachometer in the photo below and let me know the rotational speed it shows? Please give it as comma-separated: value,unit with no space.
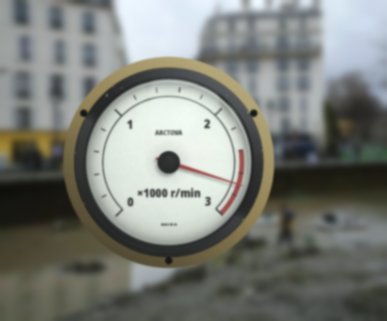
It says 2700,rpm
